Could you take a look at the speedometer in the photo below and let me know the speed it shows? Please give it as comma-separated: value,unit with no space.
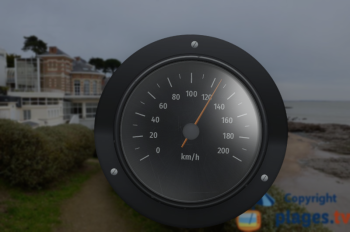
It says 125,km/h
